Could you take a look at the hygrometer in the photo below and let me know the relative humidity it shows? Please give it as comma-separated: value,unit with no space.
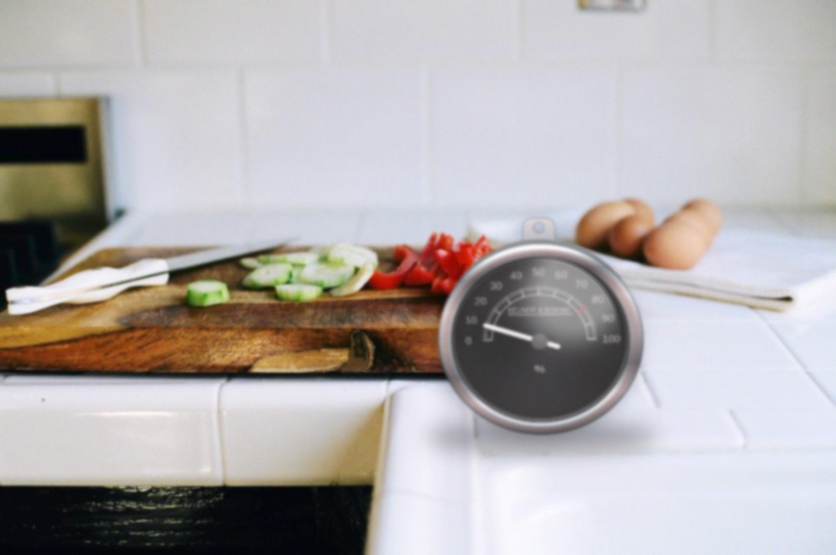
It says 10,%
